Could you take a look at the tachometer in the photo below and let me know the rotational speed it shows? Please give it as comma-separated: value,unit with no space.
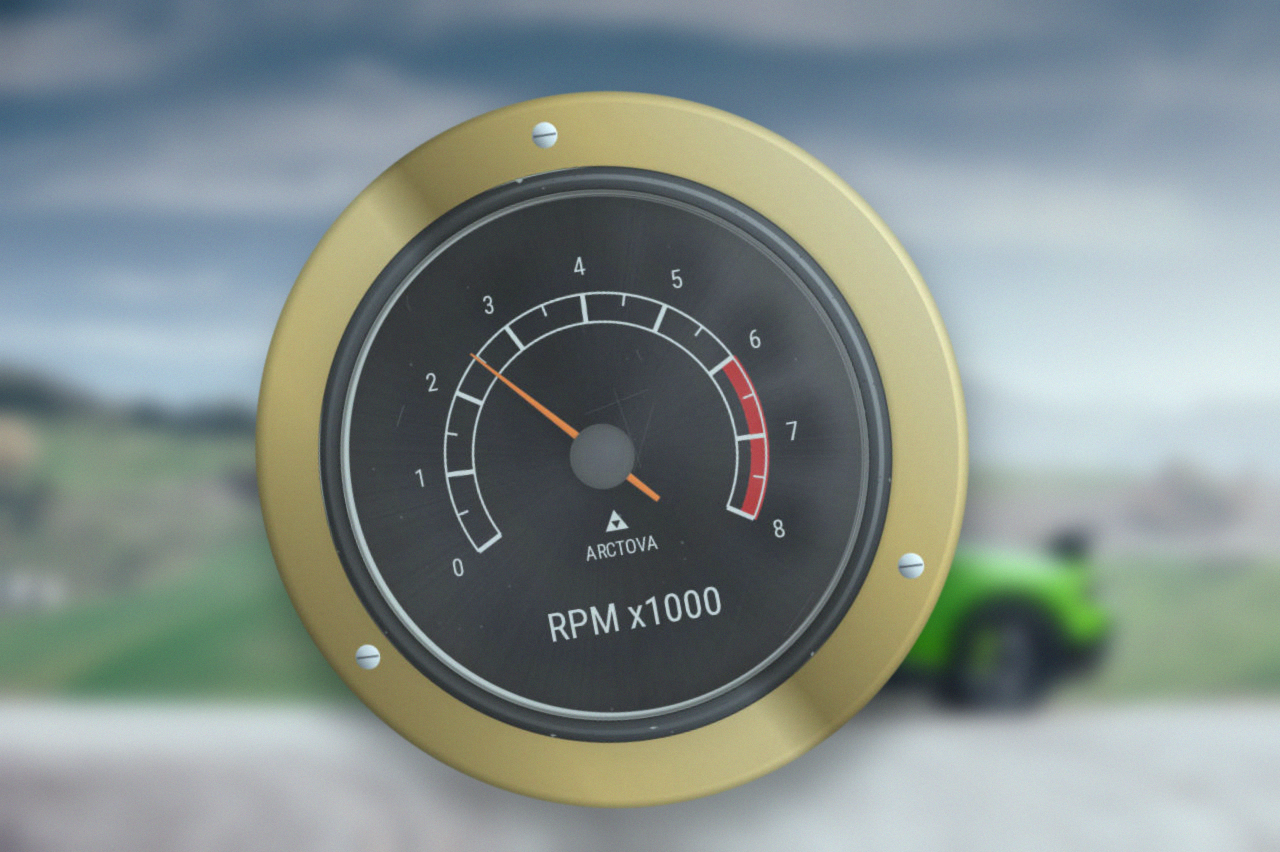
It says 2500,rpm
